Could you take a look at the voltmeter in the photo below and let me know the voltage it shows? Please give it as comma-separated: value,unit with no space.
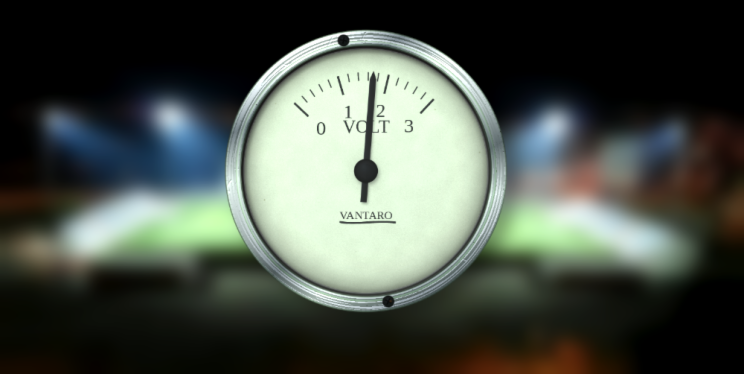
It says 1.7,V
